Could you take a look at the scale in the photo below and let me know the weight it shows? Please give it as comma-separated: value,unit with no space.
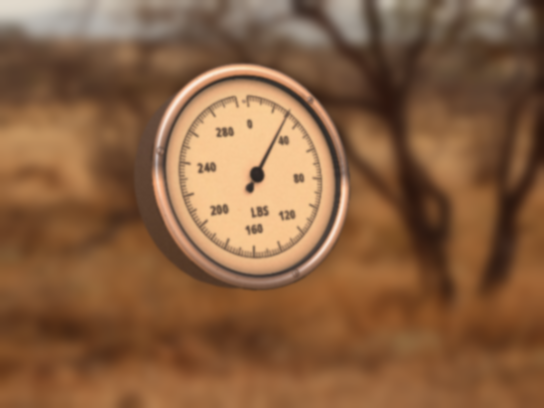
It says 30,lb
